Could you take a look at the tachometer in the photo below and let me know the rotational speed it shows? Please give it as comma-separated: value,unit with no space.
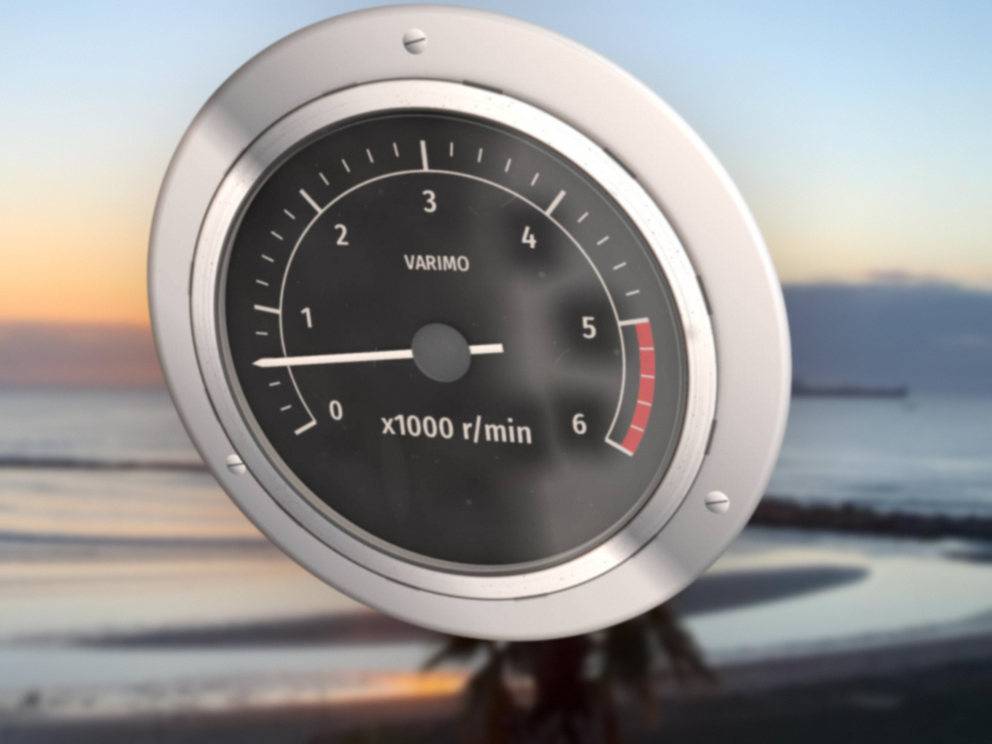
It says 600,rpm
